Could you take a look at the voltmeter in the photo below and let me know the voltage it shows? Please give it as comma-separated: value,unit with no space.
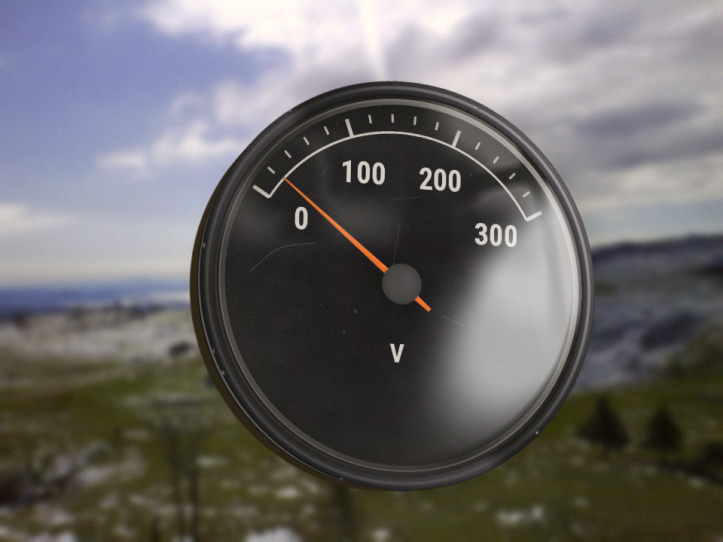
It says 20,V
